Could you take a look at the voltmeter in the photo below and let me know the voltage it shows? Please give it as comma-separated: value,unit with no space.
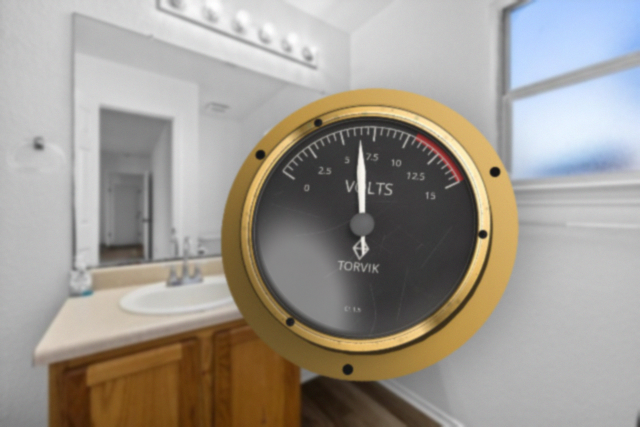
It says 6.5,V
